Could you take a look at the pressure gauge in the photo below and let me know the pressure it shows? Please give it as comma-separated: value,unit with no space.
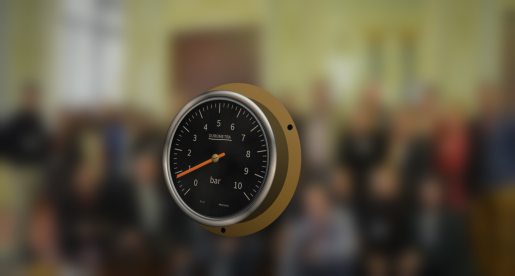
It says 0.8,bar
